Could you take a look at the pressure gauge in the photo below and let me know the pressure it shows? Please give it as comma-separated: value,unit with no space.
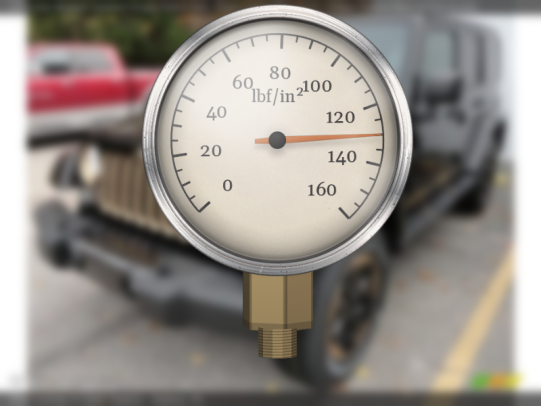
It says 130,psi
